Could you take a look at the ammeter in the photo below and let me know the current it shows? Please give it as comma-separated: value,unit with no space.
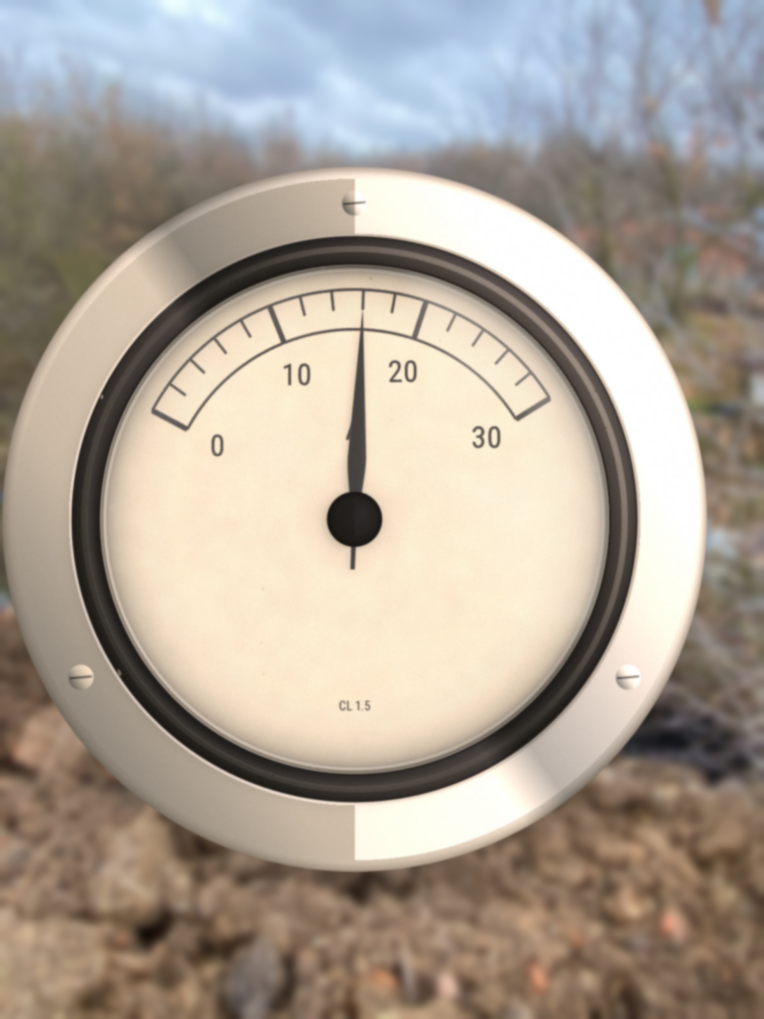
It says 16,A
